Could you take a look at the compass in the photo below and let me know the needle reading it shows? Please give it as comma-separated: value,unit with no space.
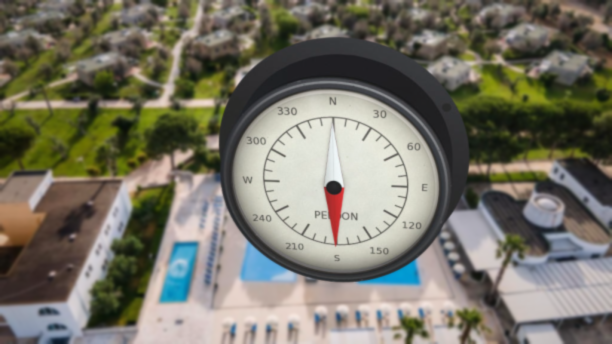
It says 180,°
